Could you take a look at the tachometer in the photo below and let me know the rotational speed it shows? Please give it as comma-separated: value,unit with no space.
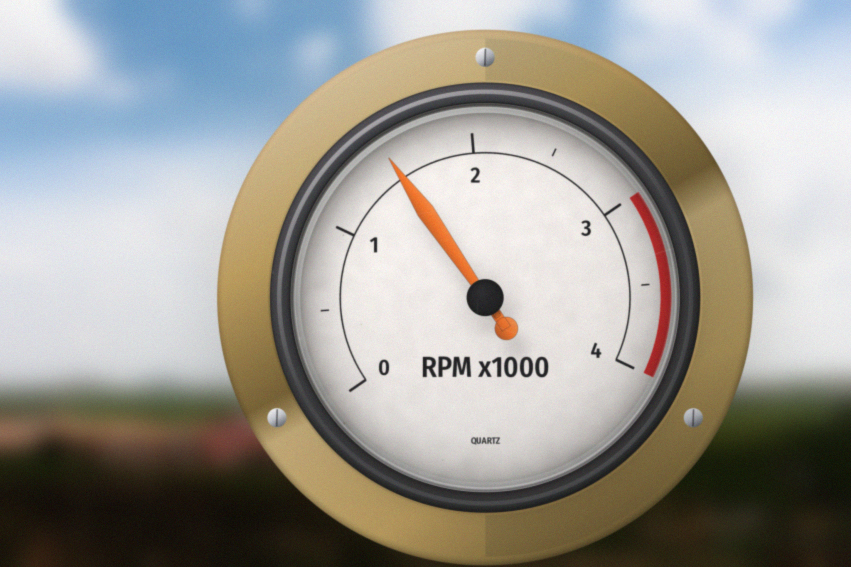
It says 1500,rpm
